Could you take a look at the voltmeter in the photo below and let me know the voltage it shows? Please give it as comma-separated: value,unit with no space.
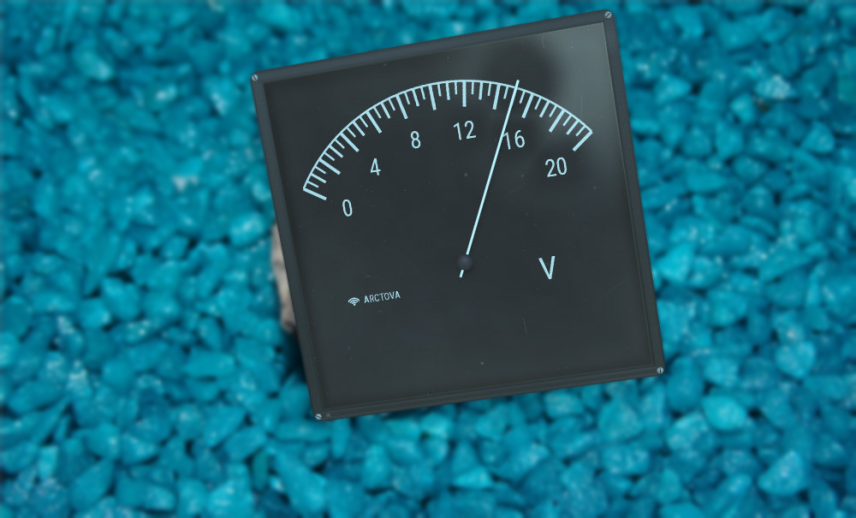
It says 15,V
